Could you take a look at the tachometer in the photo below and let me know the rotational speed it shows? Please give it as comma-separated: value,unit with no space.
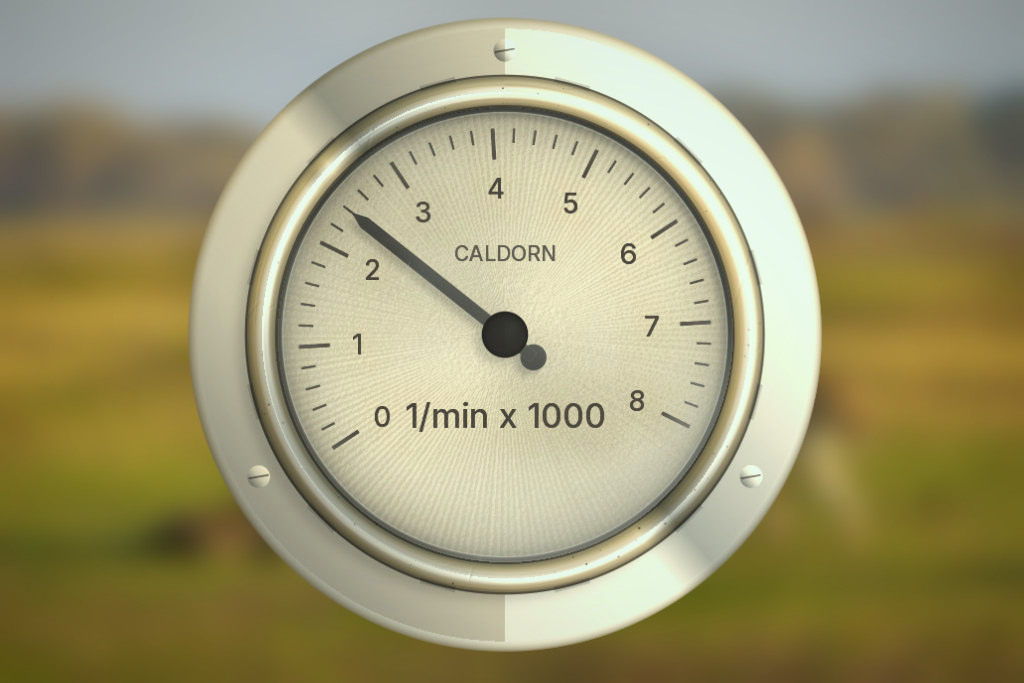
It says 2400,rpm
